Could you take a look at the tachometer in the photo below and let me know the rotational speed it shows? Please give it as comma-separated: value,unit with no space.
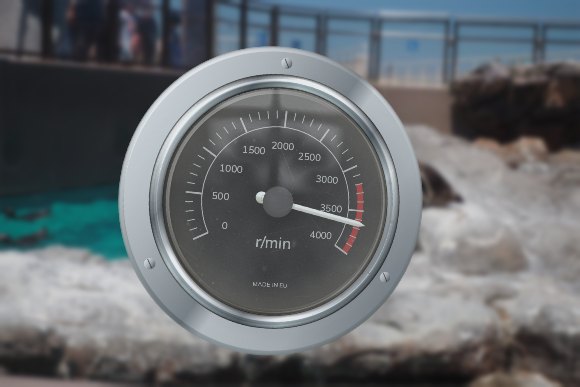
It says 3650,rpm
